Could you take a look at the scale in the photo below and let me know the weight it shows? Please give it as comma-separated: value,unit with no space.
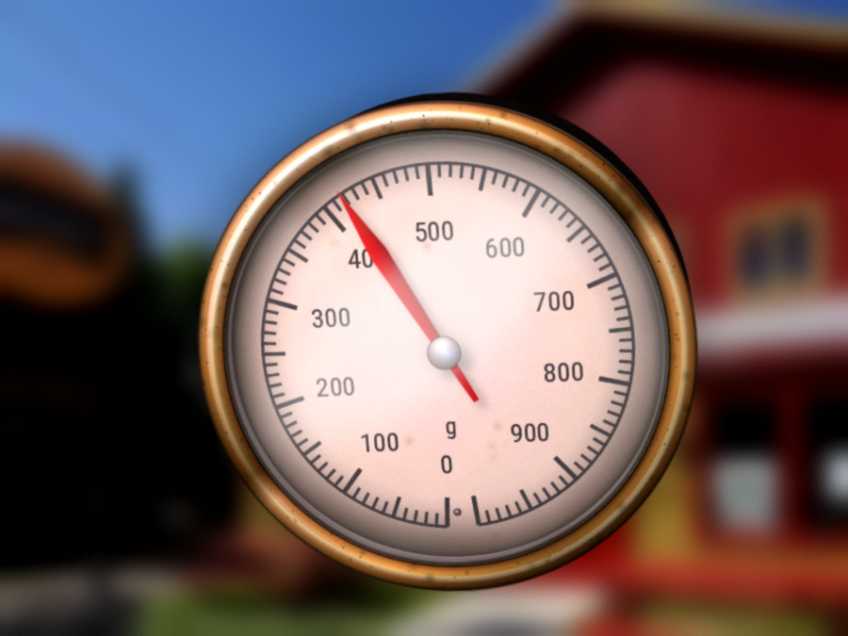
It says 420,g
